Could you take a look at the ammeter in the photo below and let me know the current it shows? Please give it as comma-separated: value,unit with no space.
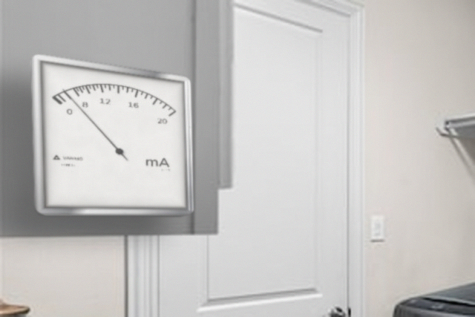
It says 6,mA
